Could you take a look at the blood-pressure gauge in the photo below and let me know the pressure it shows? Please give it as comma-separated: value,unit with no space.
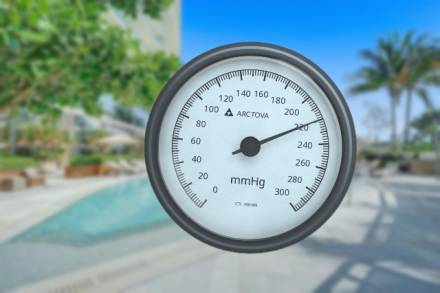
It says 220,mmHg
